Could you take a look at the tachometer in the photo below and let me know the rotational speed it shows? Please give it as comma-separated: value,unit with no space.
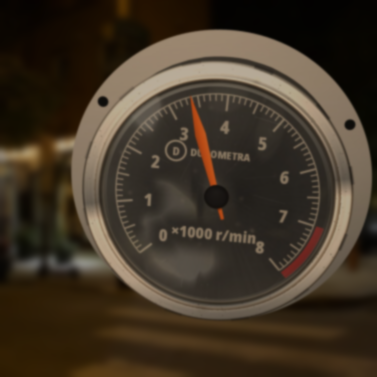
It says 3400,rpm
